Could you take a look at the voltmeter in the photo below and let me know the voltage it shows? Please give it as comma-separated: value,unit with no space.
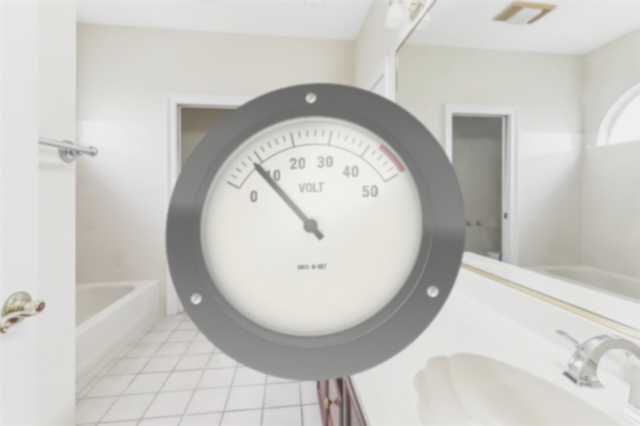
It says 8,V
